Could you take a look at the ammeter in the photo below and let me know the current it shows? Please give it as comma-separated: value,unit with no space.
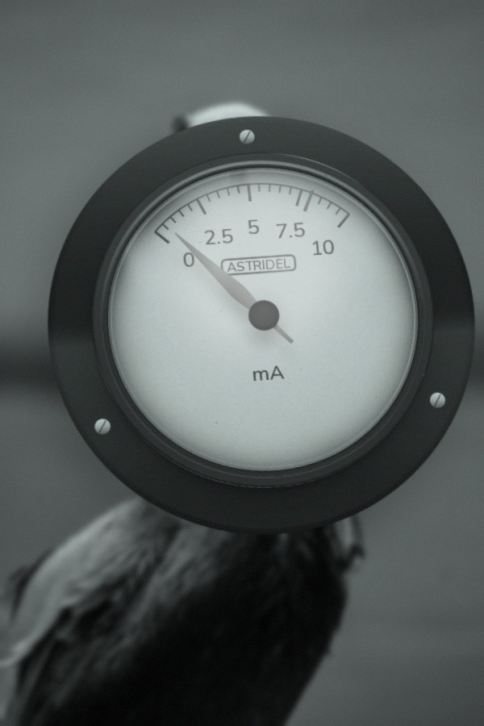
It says 0.5,mA
